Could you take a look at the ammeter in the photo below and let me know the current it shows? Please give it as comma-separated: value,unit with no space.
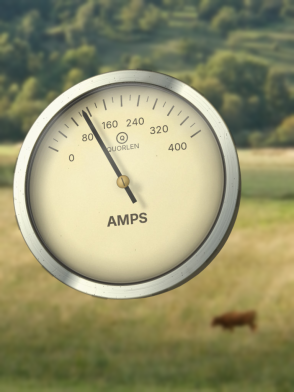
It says 110,A
